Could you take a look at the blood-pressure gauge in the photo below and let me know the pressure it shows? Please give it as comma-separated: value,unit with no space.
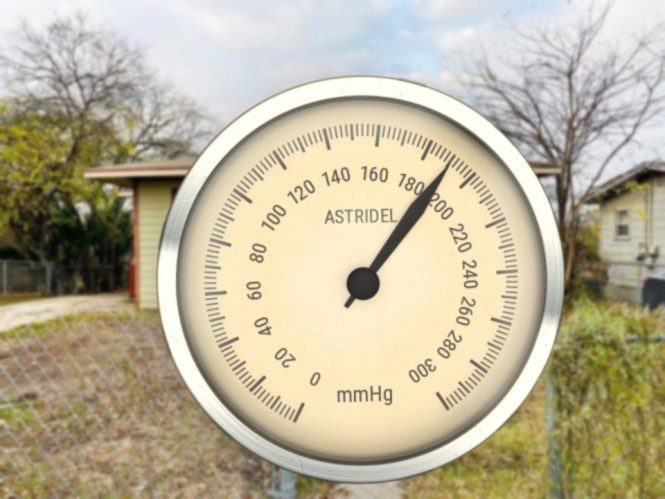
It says 190,mmHg
